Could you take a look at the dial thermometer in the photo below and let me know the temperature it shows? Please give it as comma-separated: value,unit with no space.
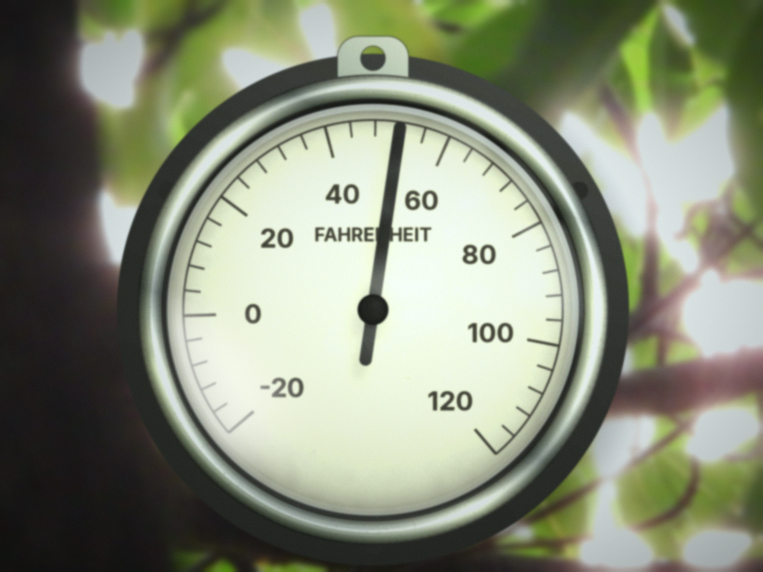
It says 52,°F
